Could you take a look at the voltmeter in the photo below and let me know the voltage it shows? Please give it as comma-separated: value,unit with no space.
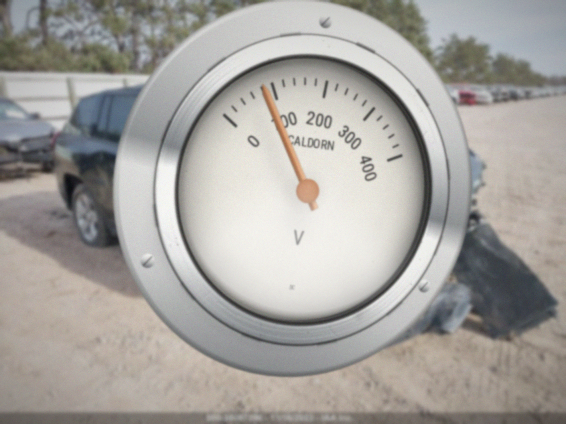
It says 80,V
